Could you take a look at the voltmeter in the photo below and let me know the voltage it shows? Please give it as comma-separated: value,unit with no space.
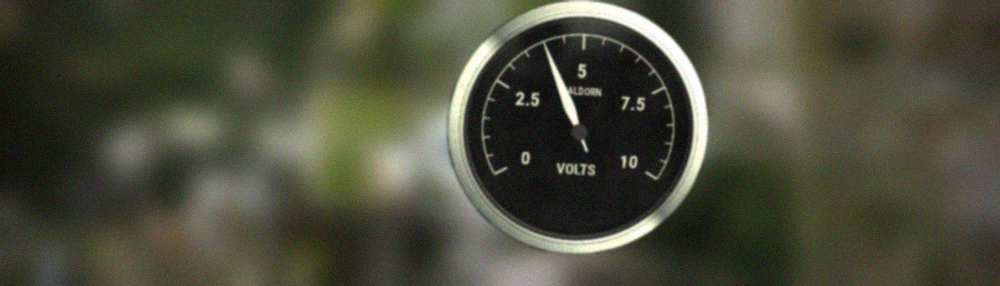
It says 4,V
